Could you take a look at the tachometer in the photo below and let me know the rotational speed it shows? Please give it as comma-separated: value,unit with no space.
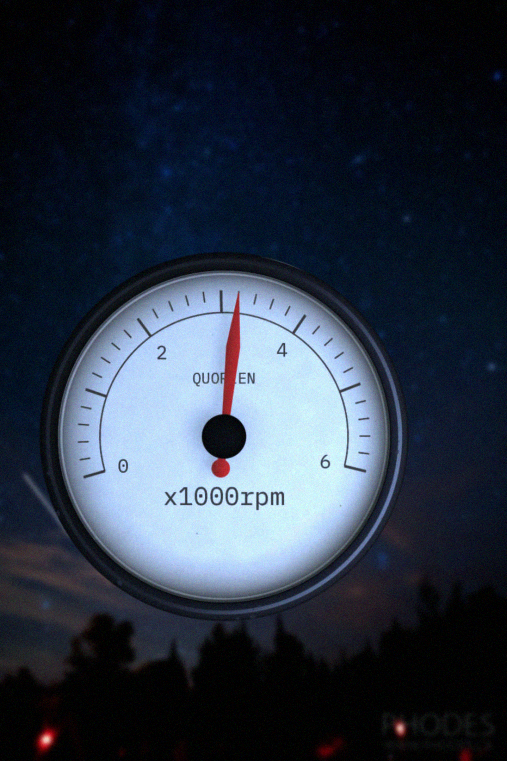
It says 3200,rpm
